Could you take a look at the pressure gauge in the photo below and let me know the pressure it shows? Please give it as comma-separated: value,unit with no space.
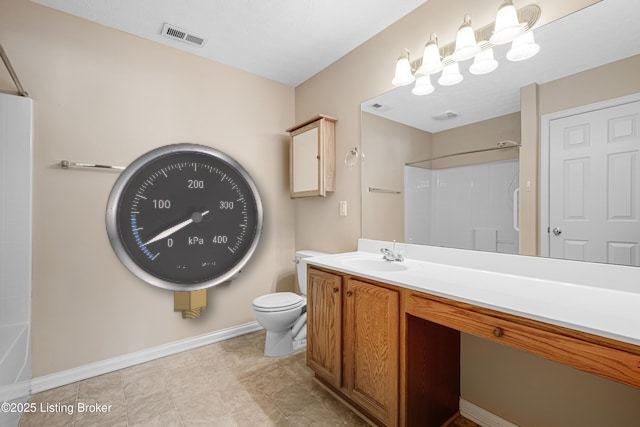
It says 25,kPa
